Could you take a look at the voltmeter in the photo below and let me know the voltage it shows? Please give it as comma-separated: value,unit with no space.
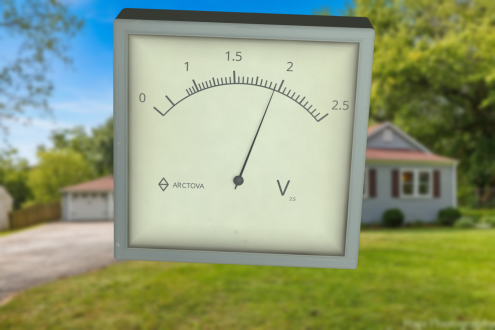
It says 1.95,V
